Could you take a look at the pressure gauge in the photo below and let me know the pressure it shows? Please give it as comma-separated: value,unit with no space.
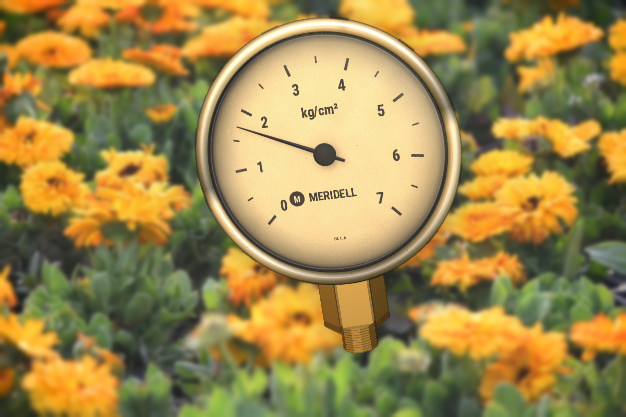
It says 1.75,kg/cm²
